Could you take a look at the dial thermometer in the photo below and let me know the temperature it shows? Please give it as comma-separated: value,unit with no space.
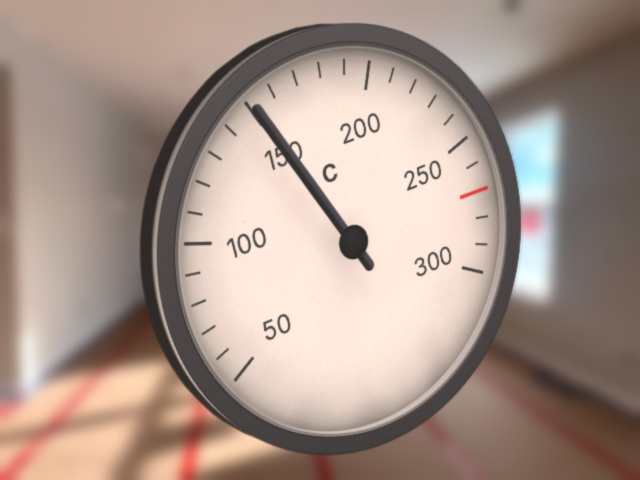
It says 150,°C
